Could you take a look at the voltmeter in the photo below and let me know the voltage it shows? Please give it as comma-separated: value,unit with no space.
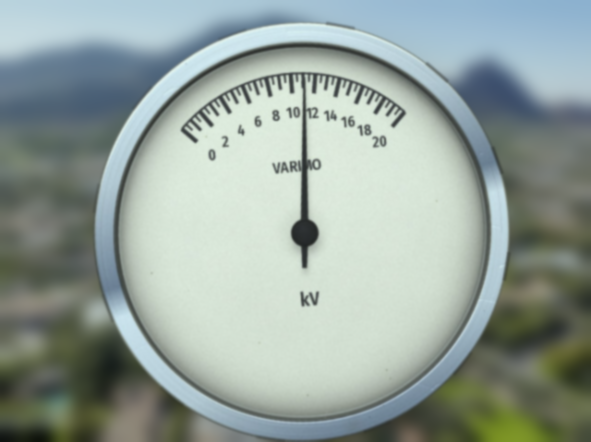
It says 11,kV
